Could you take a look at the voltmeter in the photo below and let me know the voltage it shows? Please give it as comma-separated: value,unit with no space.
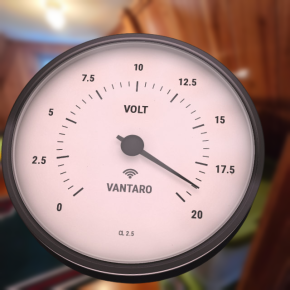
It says 19,V
